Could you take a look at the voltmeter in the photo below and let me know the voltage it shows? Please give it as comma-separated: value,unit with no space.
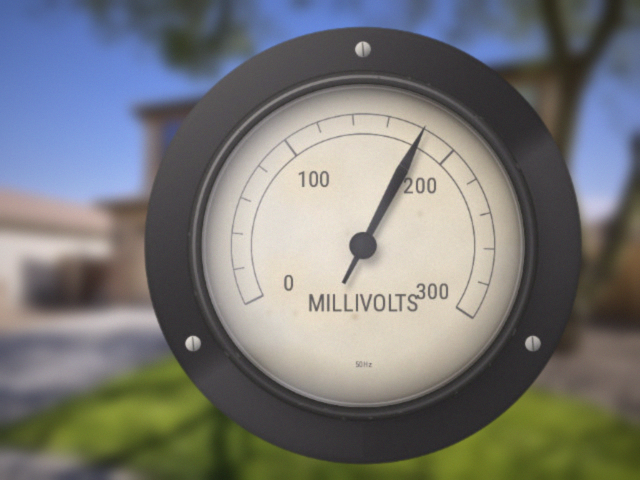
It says 180,mV
